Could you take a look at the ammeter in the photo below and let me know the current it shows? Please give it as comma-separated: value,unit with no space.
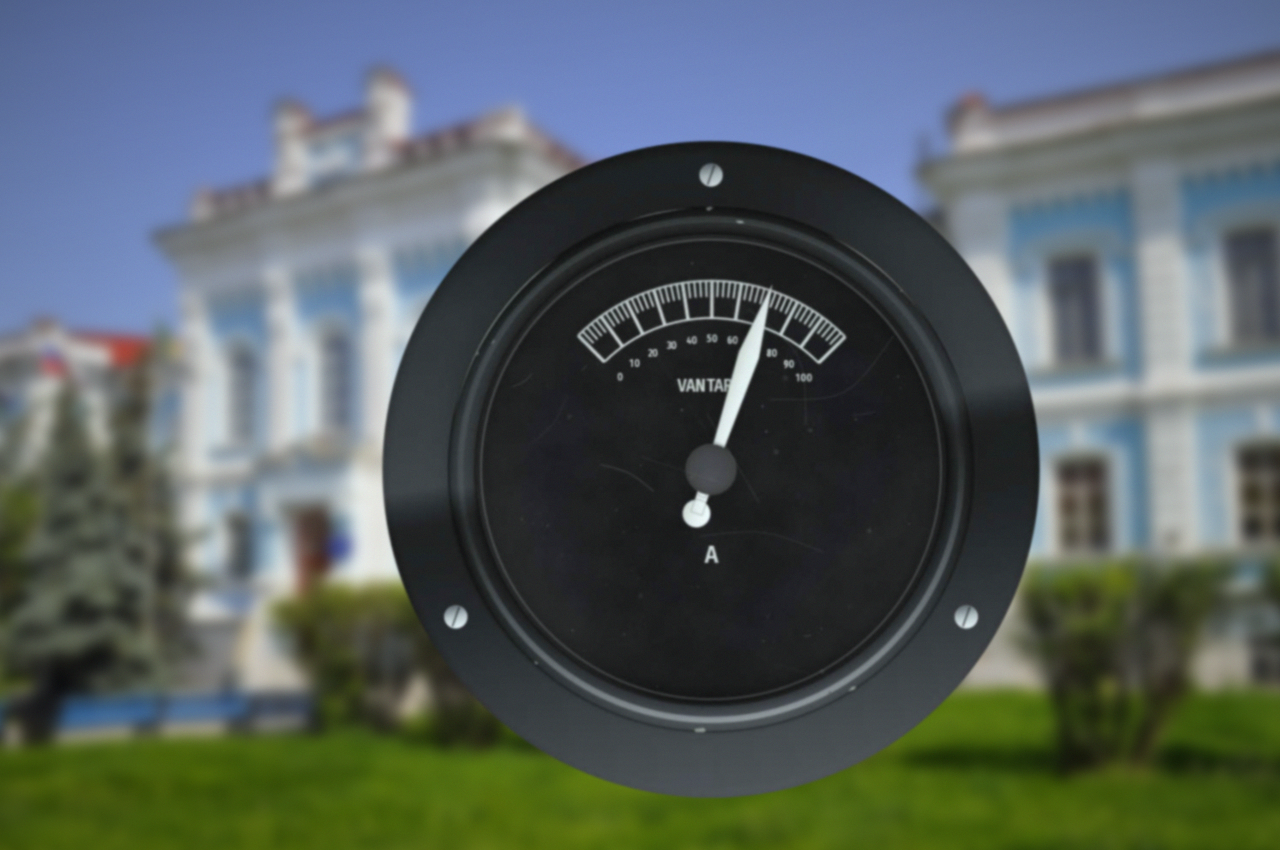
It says 70,A
